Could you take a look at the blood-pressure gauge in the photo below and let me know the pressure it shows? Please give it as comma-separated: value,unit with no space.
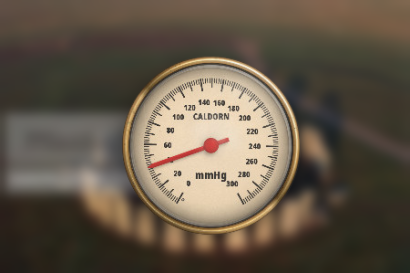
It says 40,mmHg
